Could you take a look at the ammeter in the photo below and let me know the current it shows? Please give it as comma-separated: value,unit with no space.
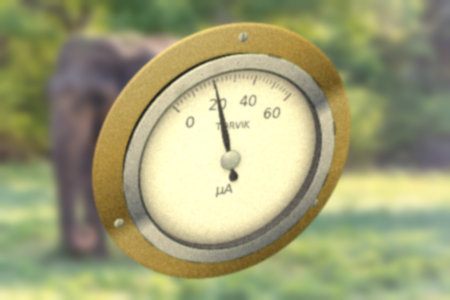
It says 20,µA
